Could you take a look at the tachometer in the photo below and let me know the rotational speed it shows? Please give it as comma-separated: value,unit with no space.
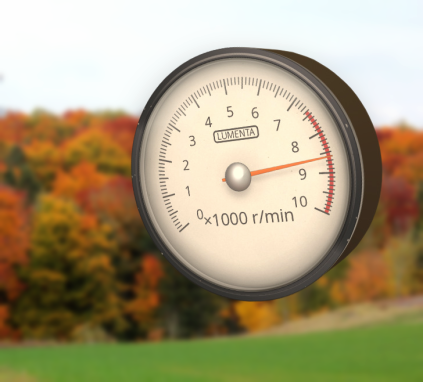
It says 8600,rpm
